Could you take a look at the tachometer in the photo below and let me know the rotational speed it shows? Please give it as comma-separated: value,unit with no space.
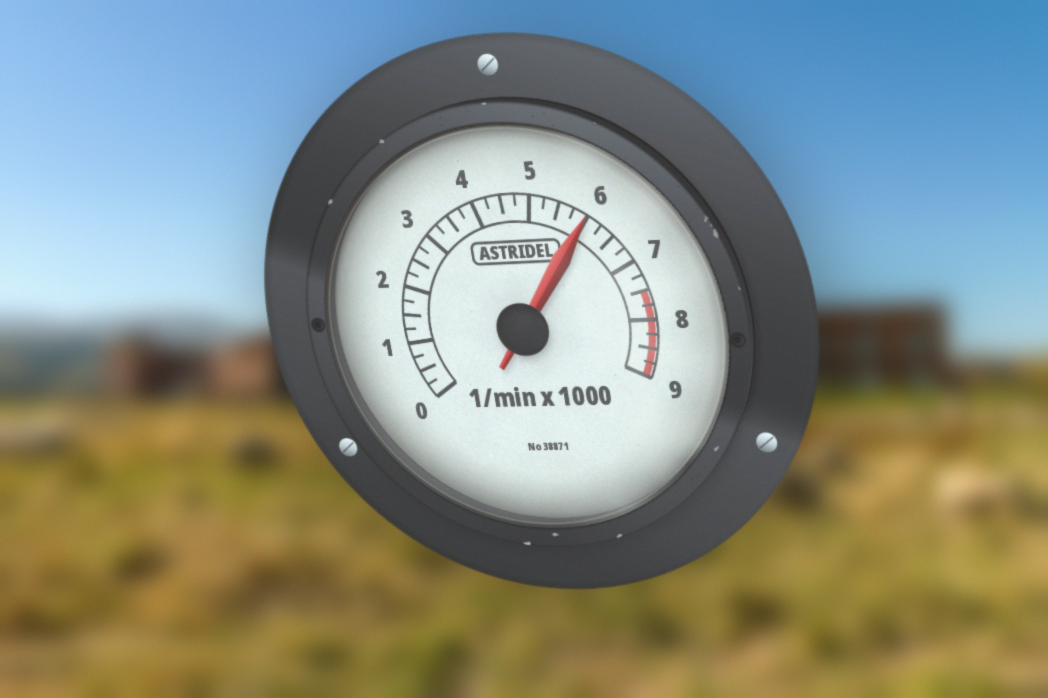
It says 6000,rpm
